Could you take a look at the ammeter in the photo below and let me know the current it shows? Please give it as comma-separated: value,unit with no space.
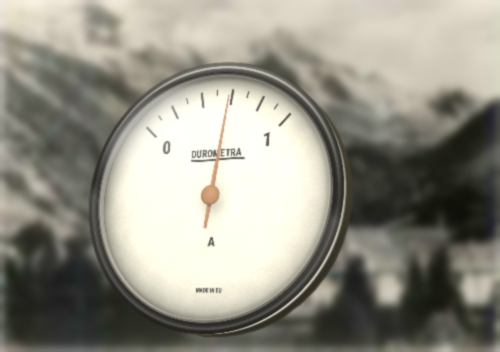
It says 0.6,A
